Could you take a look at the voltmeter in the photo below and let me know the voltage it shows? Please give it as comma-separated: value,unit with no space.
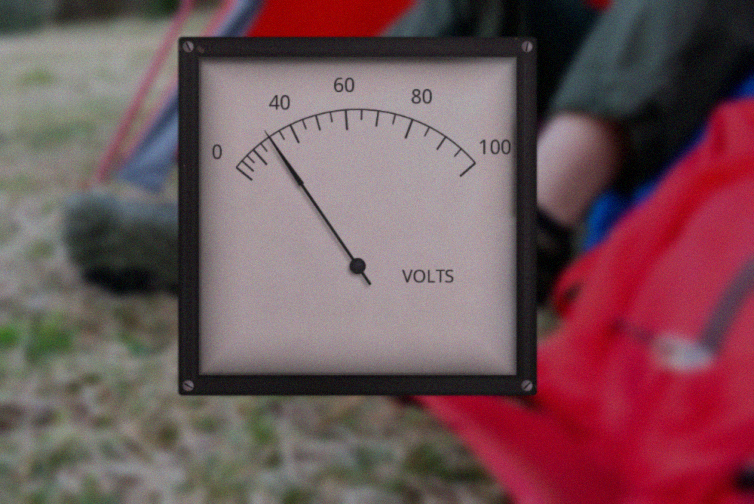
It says 30,V
